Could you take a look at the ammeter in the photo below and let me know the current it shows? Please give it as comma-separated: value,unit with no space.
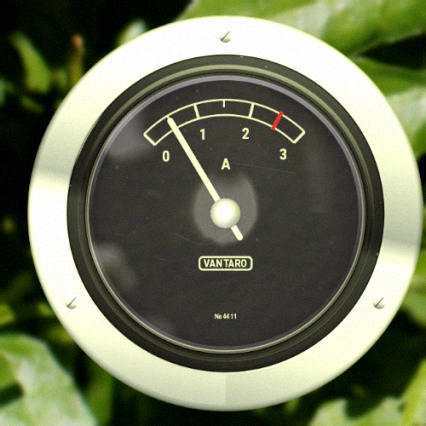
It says 0.5,A
